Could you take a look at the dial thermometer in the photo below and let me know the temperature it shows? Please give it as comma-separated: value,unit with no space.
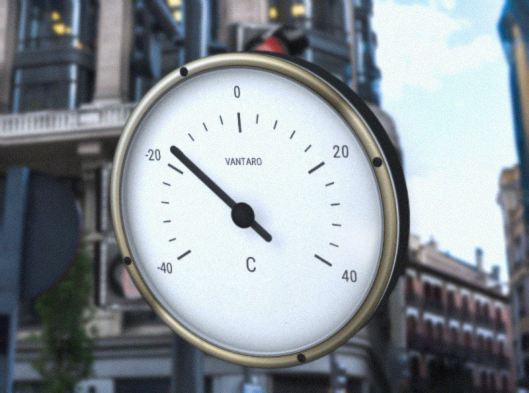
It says -16,°C
